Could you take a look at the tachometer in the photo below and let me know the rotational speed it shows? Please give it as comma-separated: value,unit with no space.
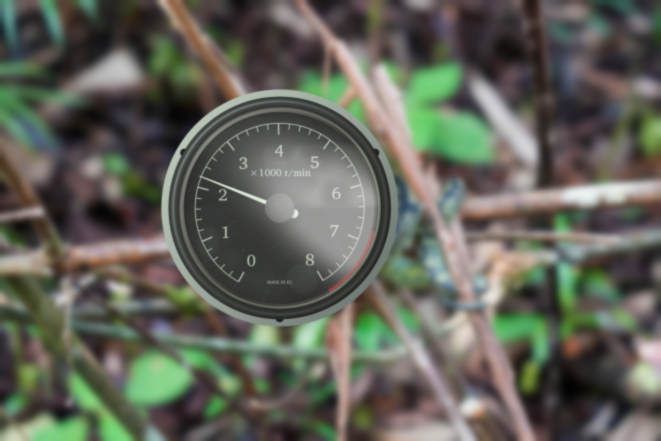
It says 2200,rpm
